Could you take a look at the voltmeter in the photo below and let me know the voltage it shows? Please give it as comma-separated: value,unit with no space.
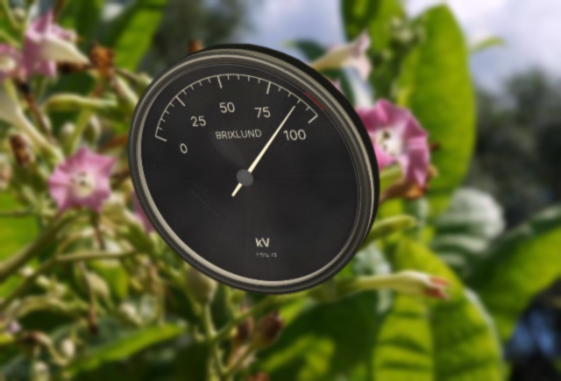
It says 90,kV
